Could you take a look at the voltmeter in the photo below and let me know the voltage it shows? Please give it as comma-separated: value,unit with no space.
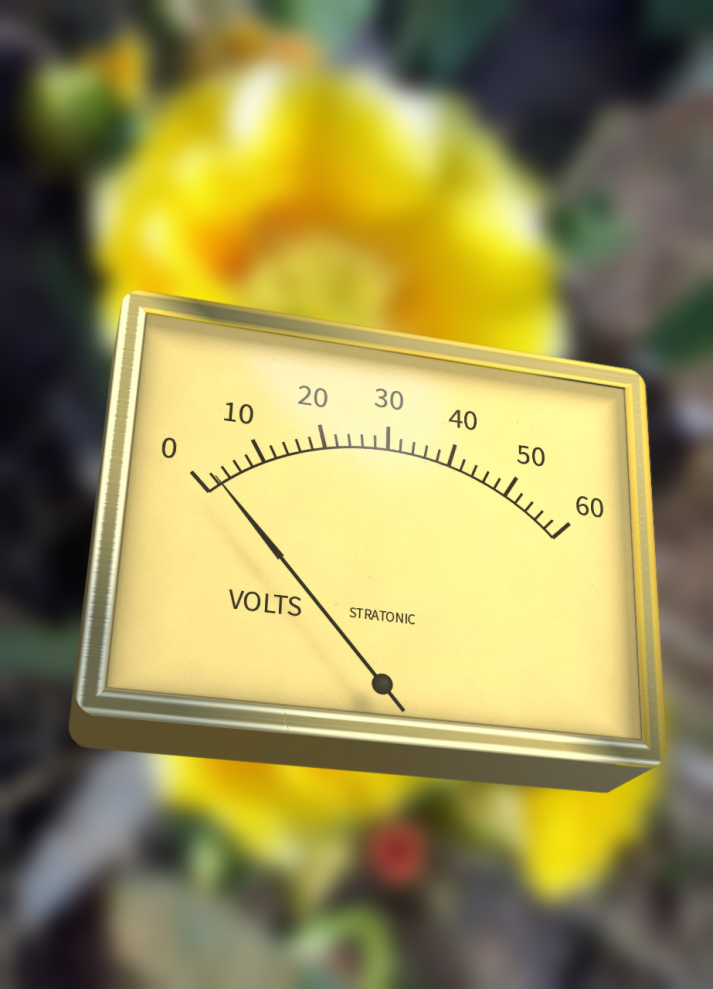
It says 2,V
